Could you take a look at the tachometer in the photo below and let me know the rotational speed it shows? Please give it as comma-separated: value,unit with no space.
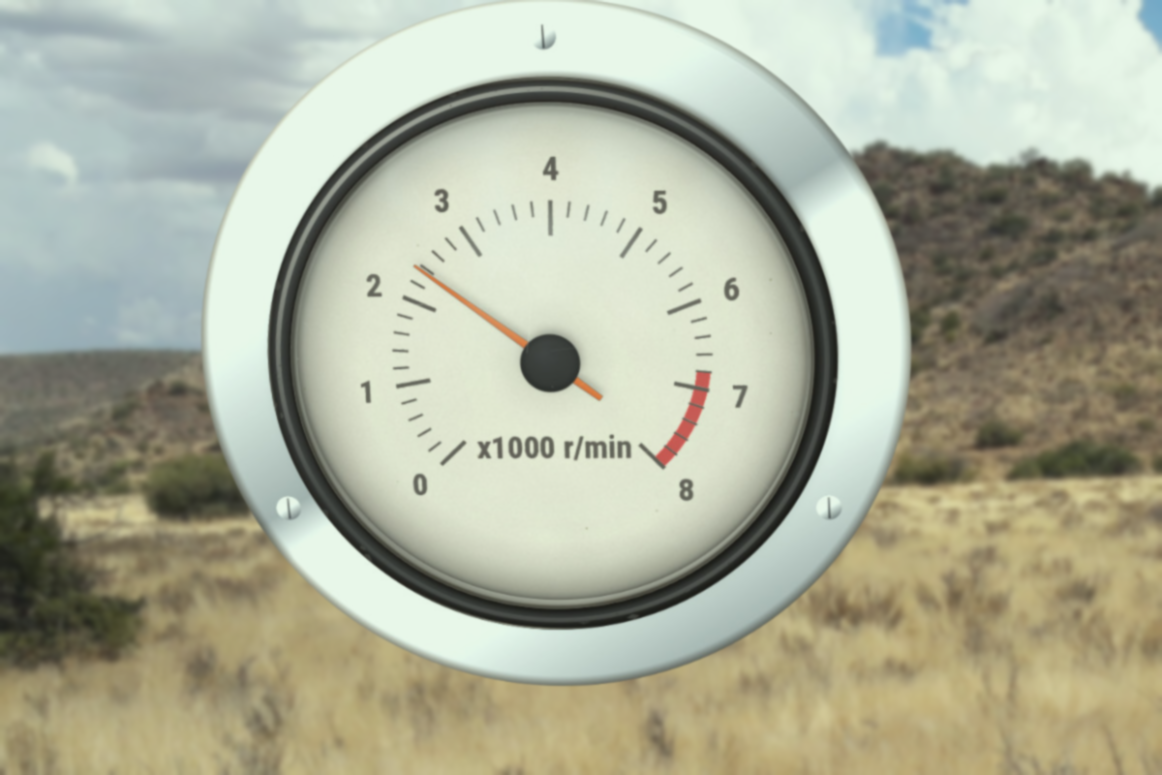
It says 2400,rpm
